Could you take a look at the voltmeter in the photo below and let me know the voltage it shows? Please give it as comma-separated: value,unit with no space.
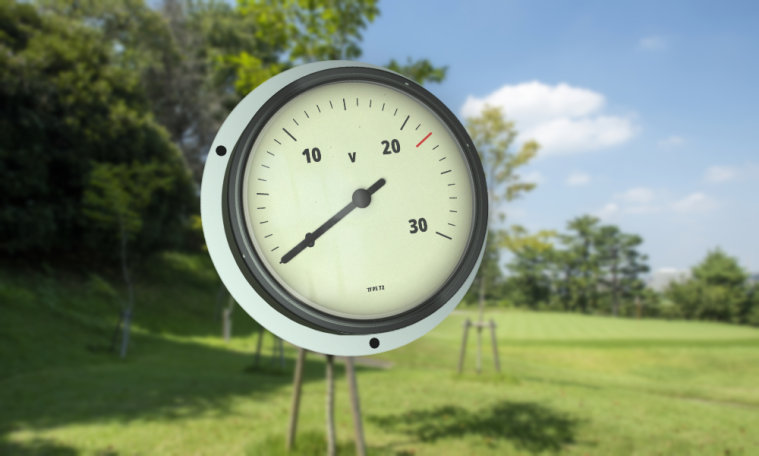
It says 0,V
